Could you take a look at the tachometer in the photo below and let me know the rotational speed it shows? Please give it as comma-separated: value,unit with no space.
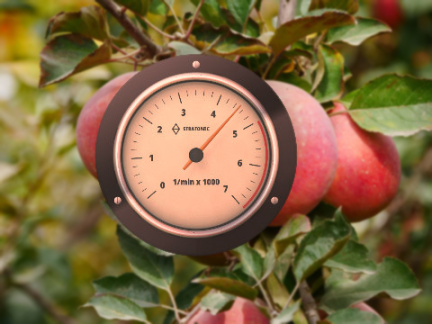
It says 4500,rpm
